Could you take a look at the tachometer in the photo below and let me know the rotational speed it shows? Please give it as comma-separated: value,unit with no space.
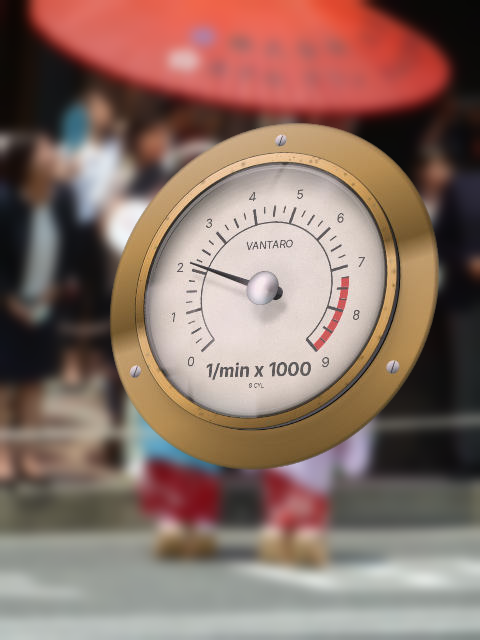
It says 2125,rpm
